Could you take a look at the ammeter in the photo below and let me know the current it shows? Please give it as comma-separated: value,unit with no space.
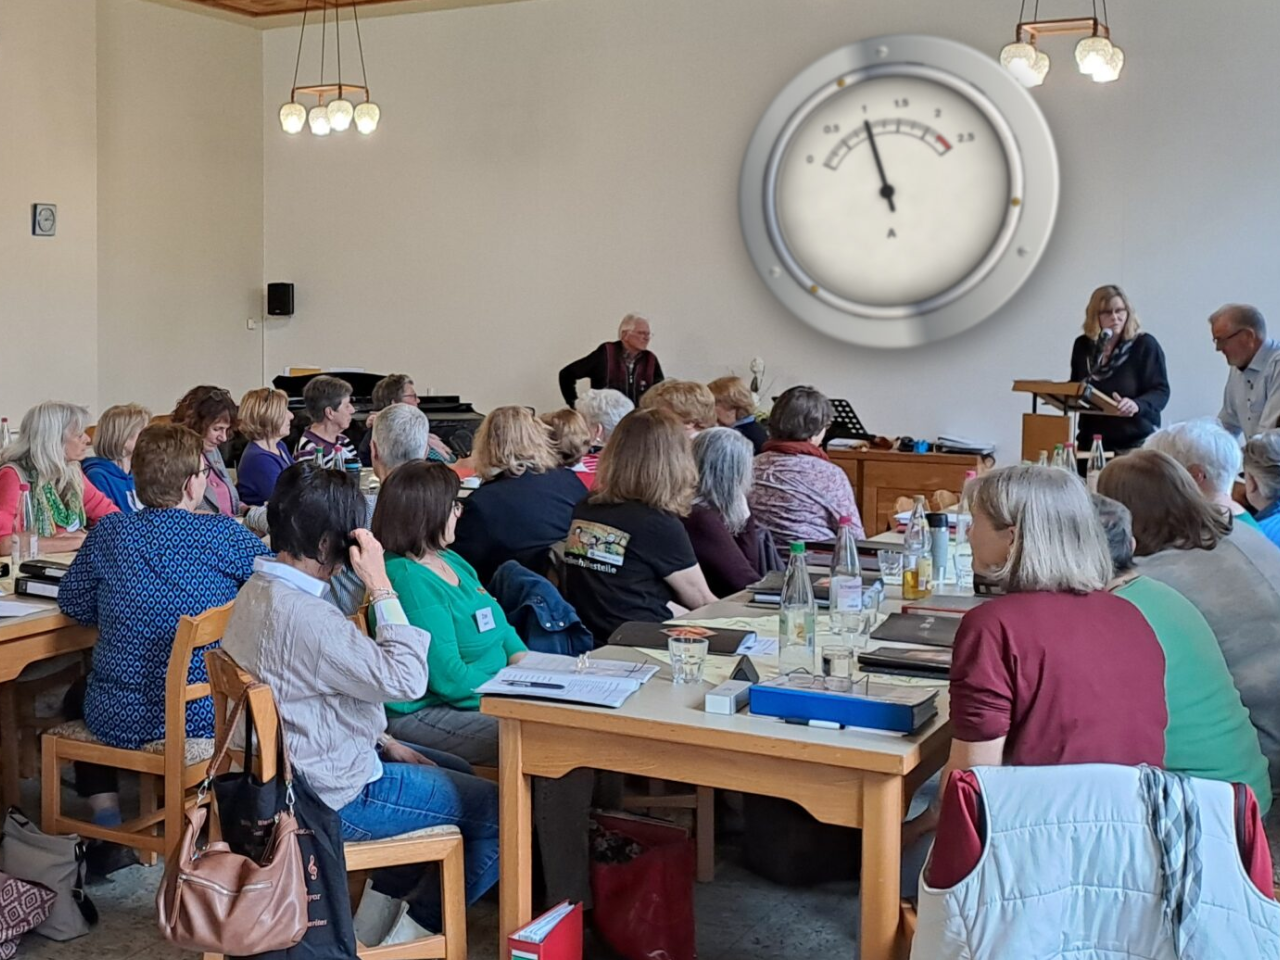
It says 1,A
